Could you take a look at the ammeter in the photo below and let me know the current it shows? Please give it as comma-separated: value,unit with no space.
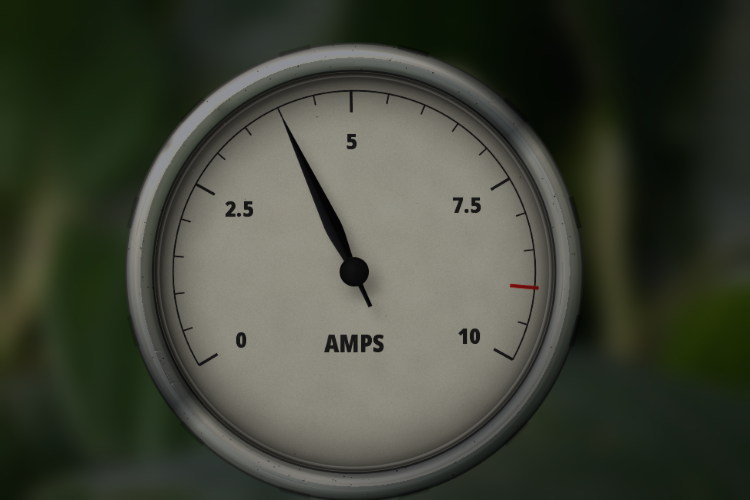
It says 4,A
